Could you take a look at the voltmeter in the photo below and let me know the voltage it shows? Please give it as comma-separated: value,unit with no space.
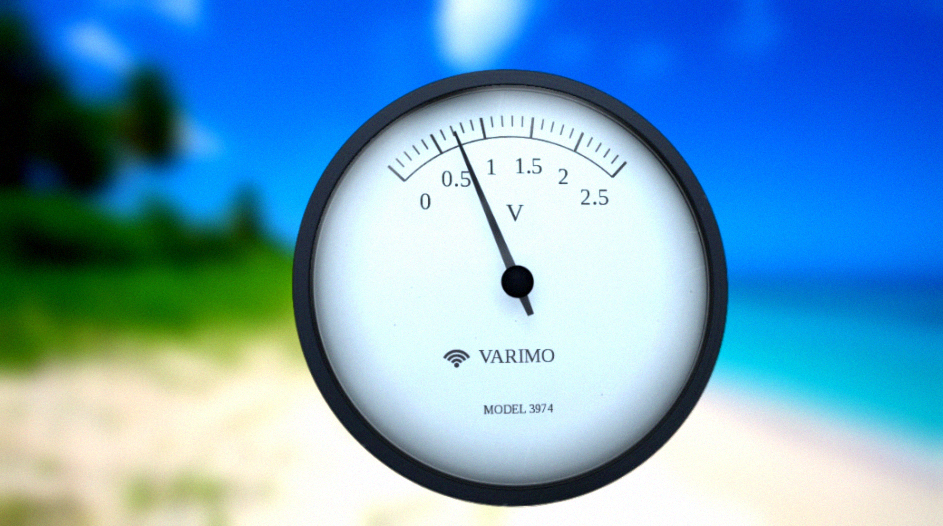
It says 0.7,V
